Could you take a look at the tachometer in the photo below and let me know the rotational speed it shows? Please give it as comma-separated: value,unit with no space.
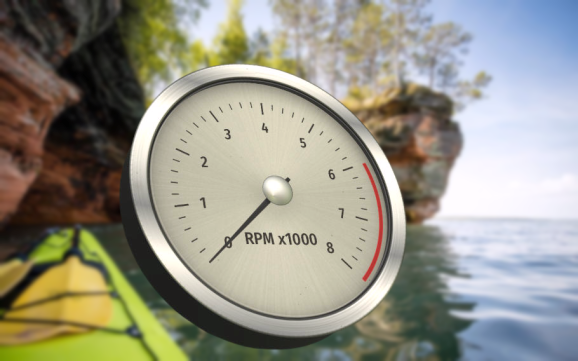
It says 0,rpm
